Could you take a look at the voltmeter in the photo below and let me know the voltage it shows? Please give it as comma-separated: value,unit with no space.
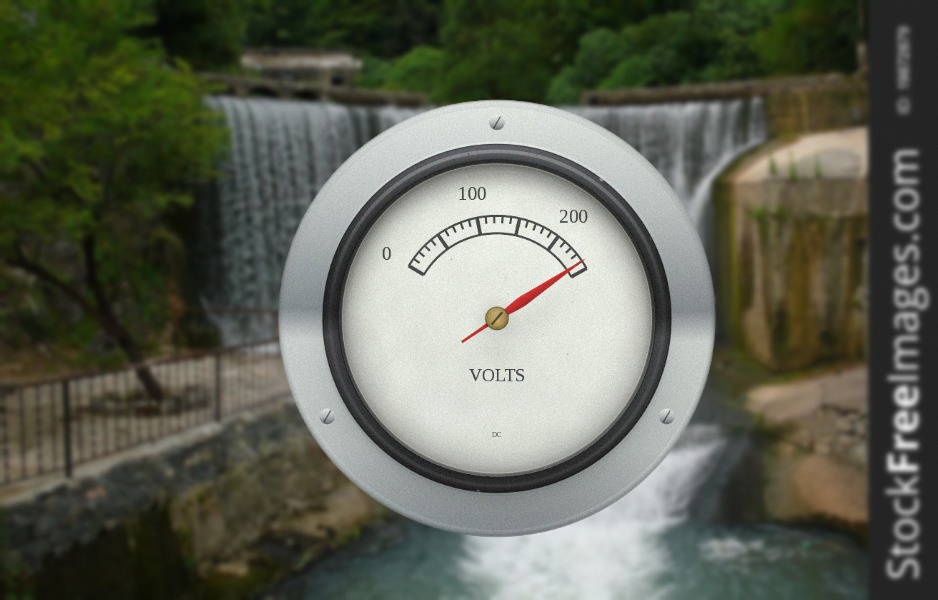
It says 240,V
